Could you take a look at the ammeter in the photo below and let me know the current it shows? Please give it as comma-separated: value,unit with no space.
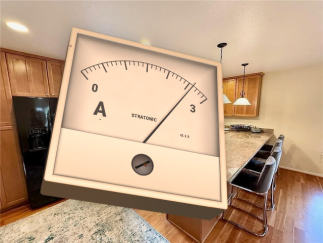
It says 2.6,A
